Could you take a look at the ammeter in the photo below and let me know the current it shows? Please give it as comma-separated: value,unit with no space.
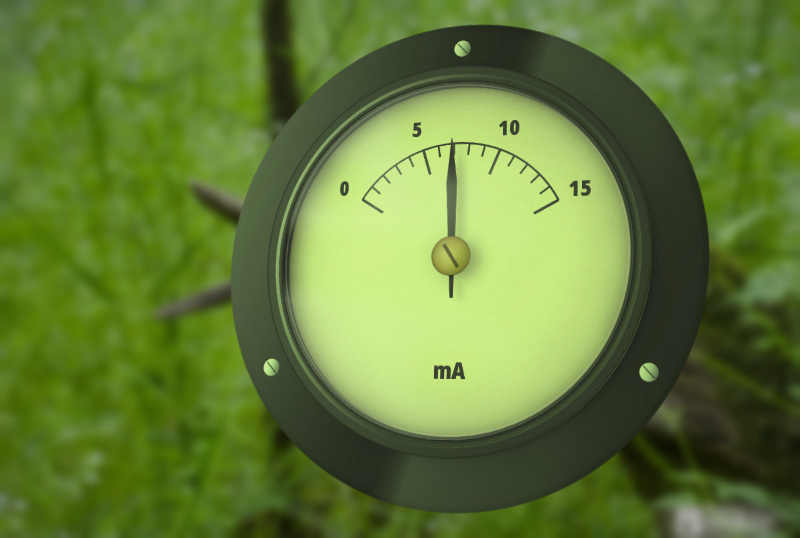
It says 7,mA
